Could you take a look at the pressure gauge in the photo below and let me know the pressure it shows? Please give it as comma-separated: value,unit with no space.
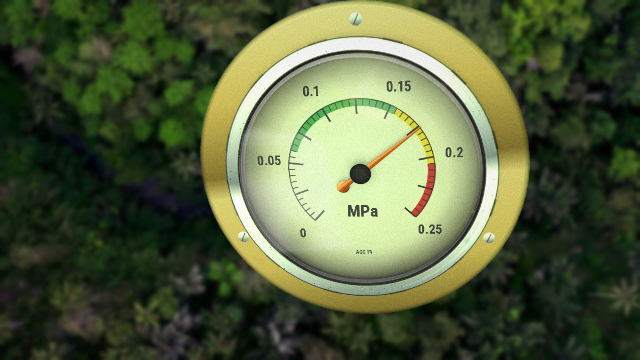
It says 0.175,MPa
